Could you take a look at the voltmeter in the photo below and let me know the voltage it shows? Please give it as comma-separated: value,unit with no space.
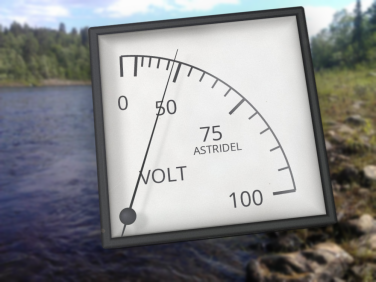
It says 47.5,V
